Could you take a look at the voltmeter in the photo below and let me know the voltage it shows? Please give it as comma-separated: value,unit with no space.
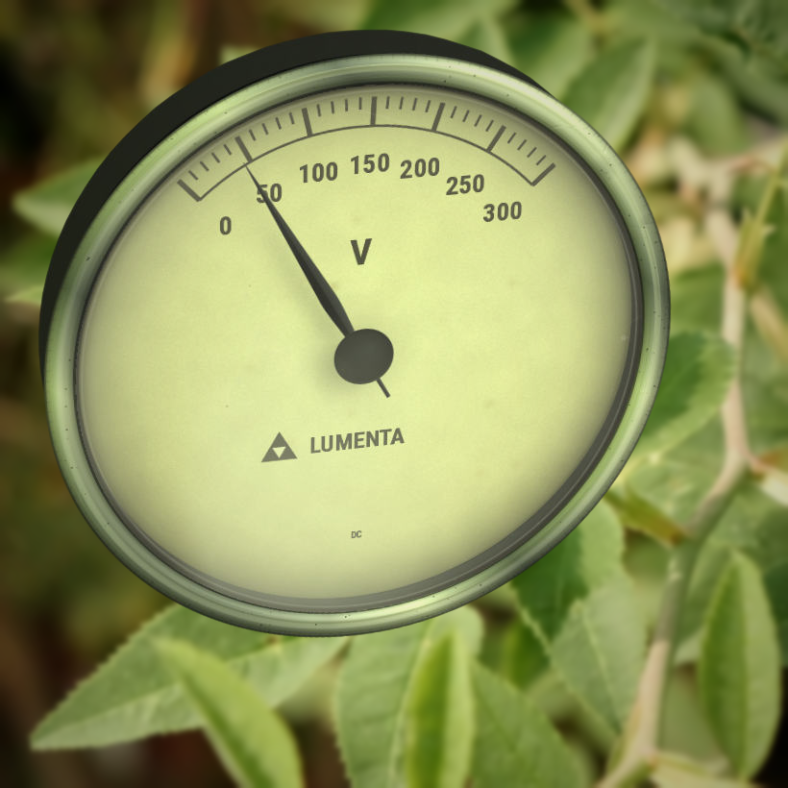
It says 45,V
